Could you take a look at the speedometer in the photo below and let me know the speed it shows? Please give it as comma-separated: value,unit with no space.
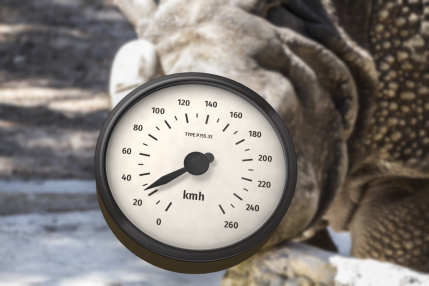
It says 25,km/h
